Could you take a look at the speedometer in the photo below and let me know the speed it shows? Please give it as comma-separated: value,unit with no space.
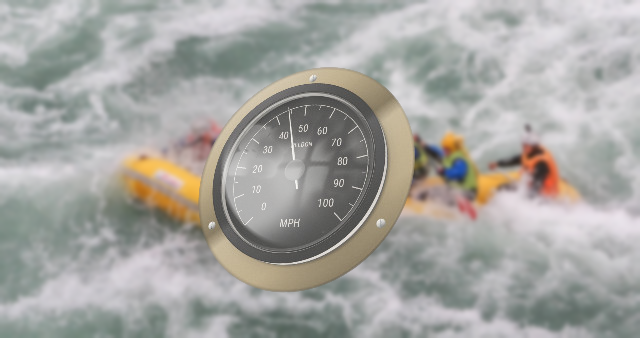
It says 45,mph
